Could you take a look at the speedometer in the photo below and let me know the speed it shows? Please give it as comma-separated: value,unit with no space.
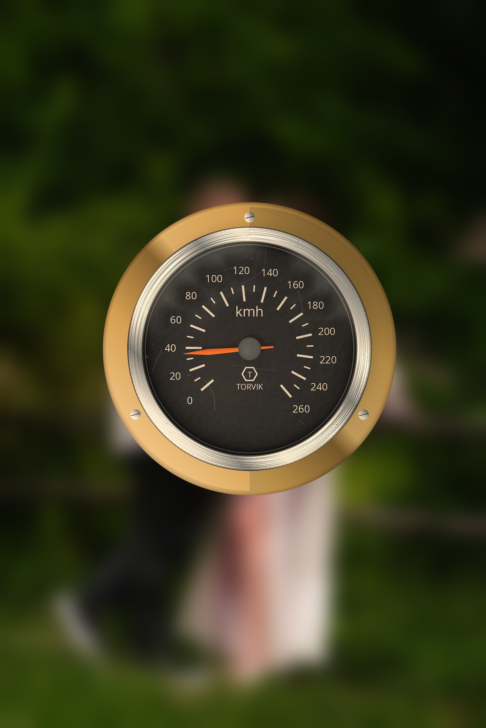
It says 35,km/h
